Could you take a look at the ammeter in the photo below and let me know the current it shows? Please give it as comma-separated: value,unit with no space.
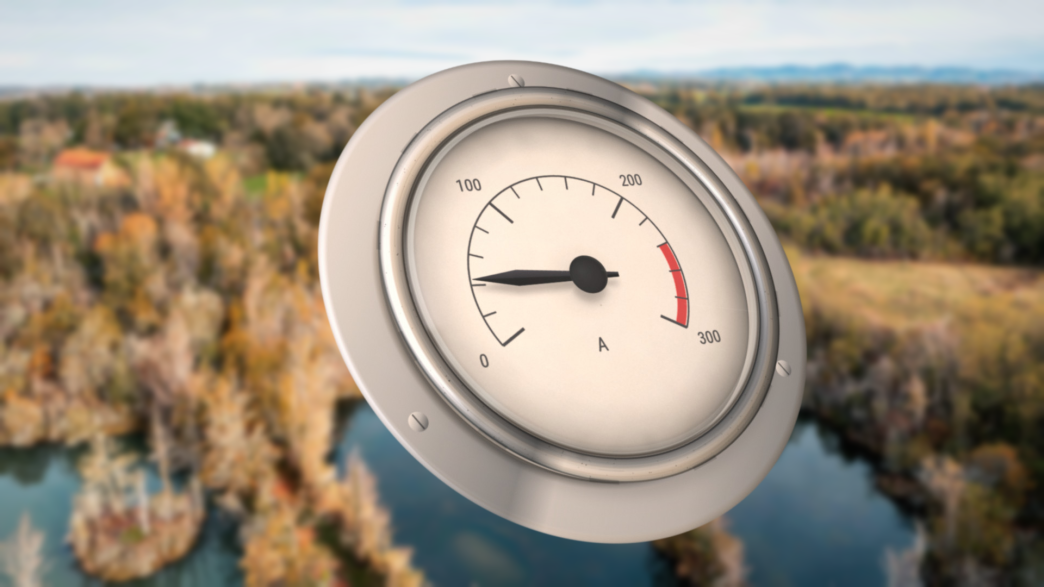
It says 40,A
